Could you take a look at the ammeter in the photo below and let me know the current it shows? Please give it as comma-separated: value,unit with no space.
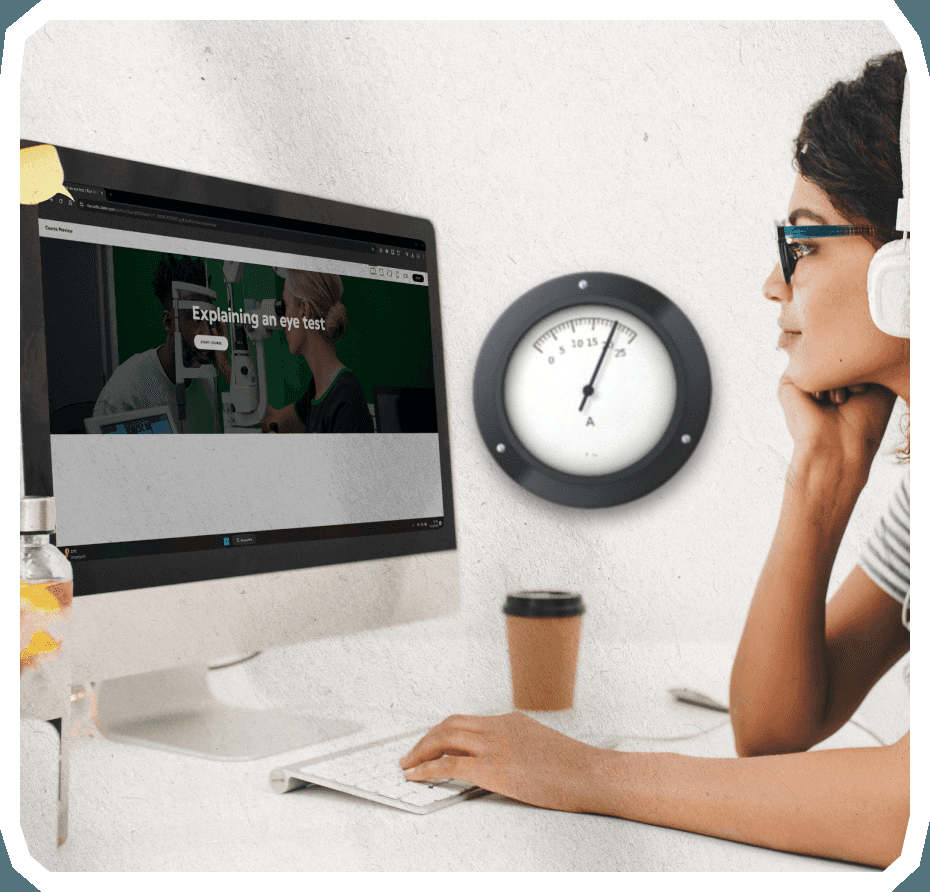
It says 20,A
